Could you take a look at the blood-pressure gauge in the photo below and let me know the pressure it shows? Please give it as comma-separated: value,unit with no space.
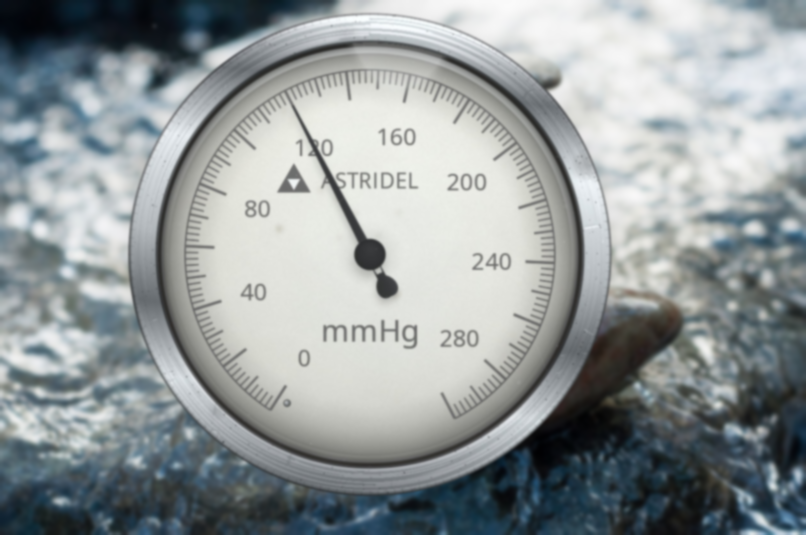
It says 120,mmHg
